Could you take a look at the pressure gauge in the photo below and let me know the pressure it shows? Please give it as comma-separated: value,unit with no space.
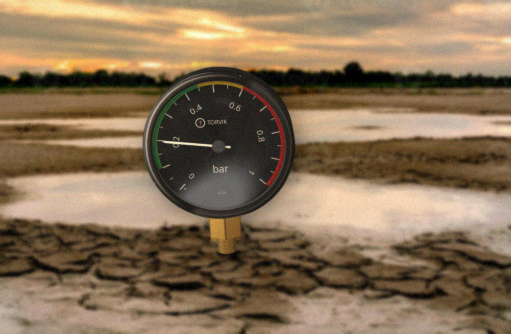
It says 0.2,bar
